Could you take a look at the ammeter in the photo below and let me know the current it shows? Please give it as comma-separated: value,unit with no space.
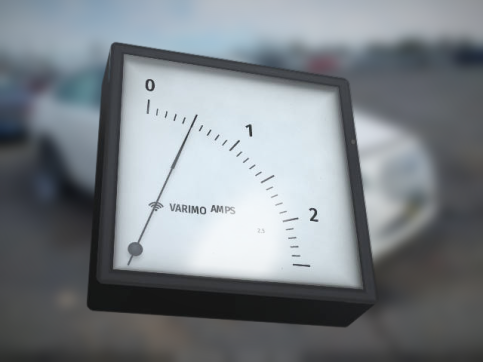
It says 0.5,A
